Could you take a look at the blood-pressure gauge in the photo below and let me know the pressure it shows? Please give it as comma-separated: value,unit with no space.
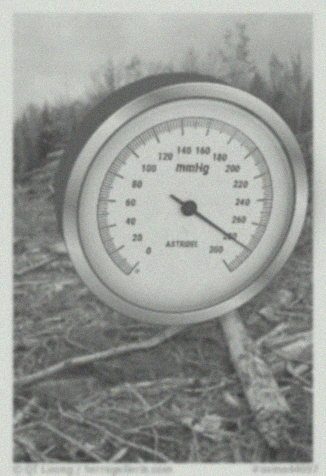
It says 280,mmHg
